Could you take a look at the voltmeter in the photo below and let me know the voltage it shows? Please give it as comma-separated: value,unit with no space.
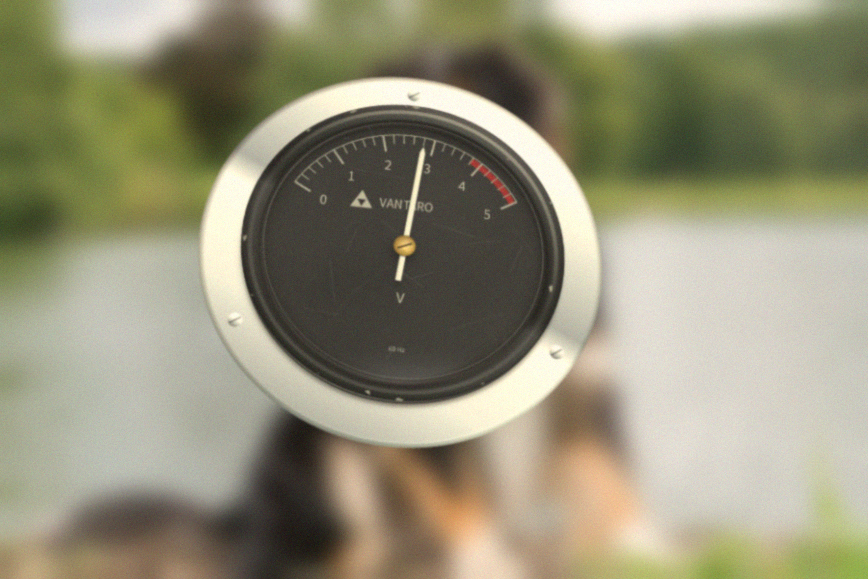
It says 2.8,V
